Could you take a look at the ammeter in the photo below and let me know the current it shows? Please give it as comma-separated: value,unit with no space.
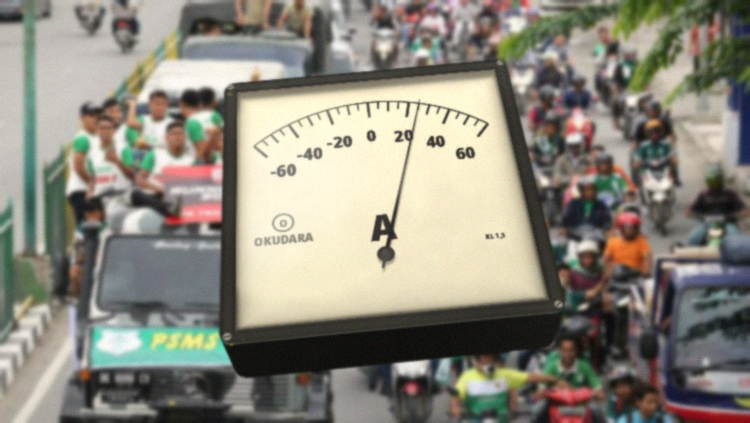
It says 25,A
